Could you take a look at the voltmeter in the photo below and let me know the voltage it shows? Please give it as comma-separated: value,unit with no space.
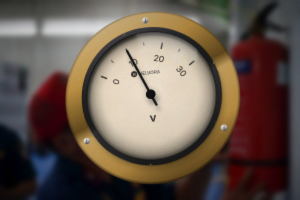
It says 10,V
